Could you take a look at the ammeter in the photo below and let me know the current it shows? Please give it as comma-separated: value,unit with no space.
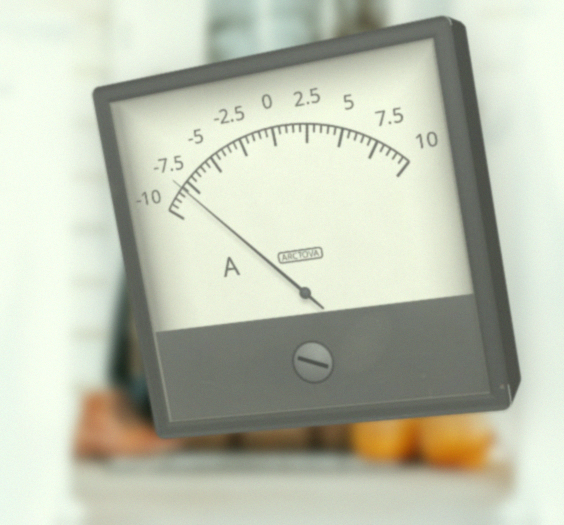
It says -8,A
